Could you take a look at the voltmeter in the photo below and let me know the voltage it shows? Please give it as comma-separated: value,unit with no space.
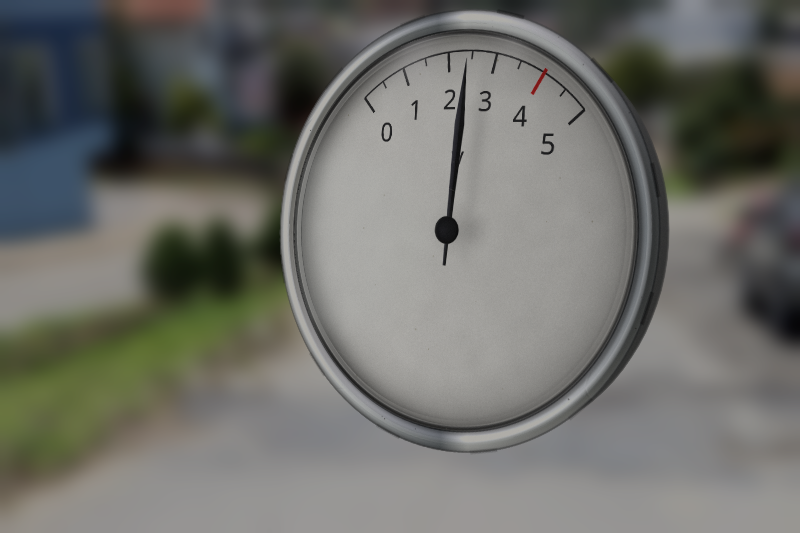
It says 2.5,V
